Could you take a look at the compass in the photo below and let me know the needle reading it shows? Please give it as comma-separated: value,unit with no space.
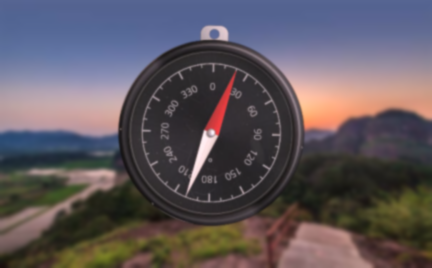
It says 20,°
